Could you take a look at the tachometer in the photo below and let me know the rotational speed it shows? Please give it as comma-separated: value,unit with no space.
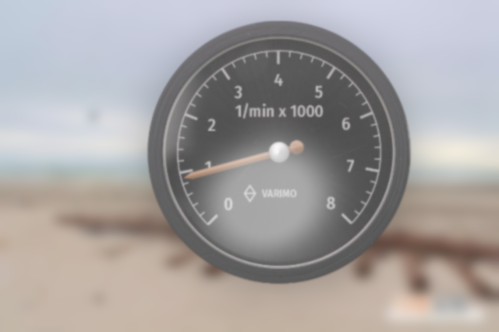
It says 900,rpm
